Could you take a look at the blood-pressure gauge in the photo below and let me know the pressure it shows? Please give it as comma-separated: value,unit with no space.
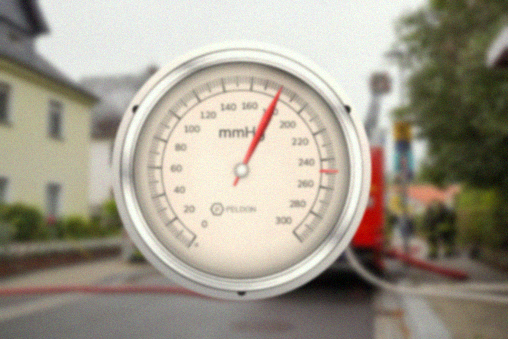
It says 180,mmHg
